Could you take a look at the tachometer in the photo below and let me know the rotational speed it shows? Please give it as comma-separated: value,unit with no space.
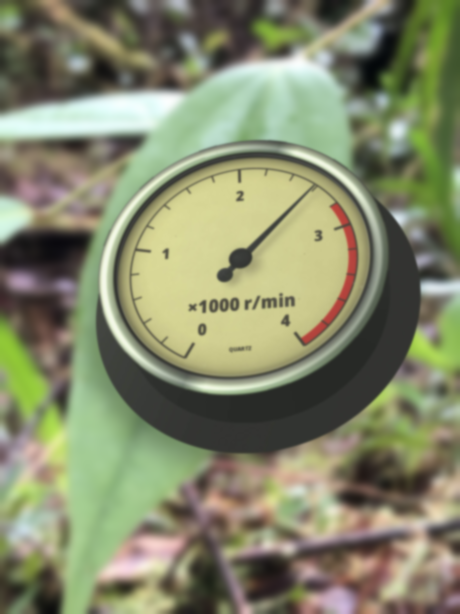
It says 2600,rpm
